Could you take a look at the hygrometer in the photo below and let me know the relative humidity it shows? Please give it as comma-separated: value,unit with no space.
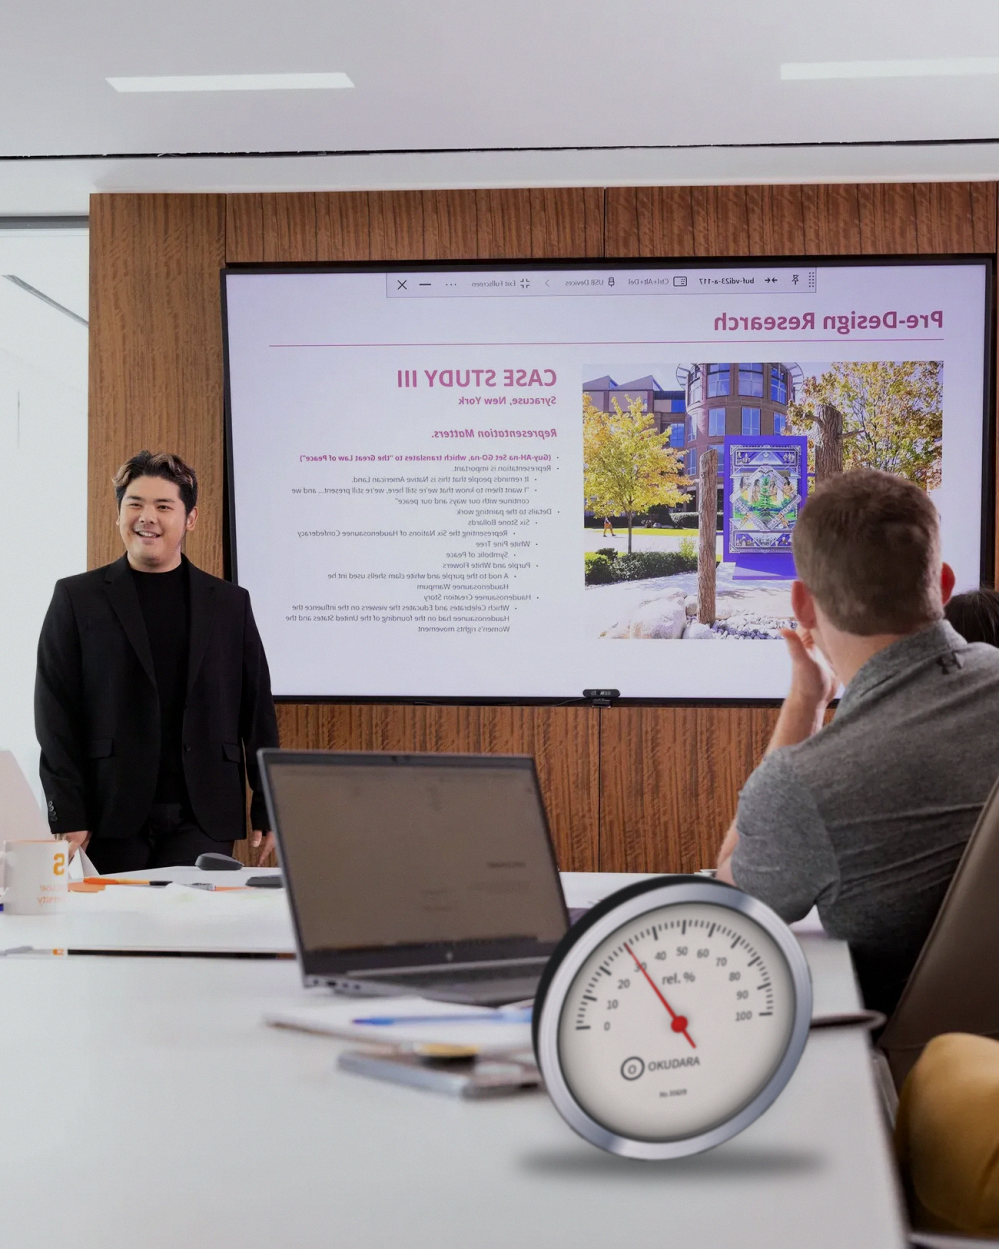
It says 30,%
